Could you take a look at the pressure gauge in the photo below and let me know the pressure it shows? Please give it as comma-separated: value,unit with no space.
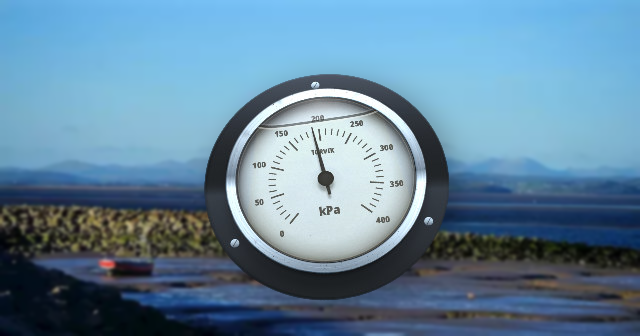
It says 190,kPa
